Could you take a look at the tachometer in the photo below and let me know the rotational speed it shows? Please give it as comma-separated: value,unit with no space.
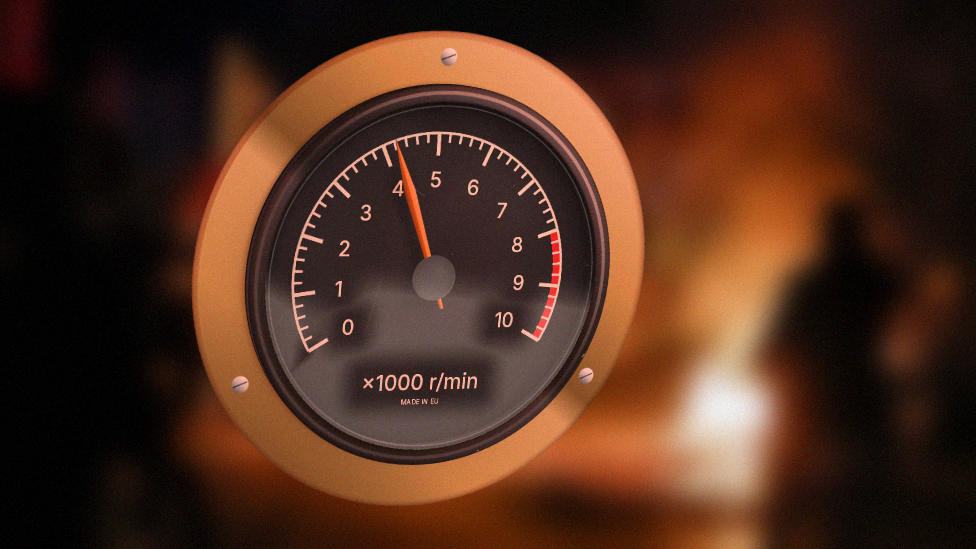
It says 4200,rpm
